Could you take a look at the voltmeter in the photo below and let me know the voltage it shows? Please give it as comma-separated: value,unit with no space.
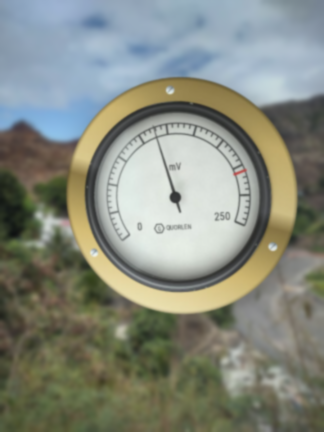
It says 115,mV
